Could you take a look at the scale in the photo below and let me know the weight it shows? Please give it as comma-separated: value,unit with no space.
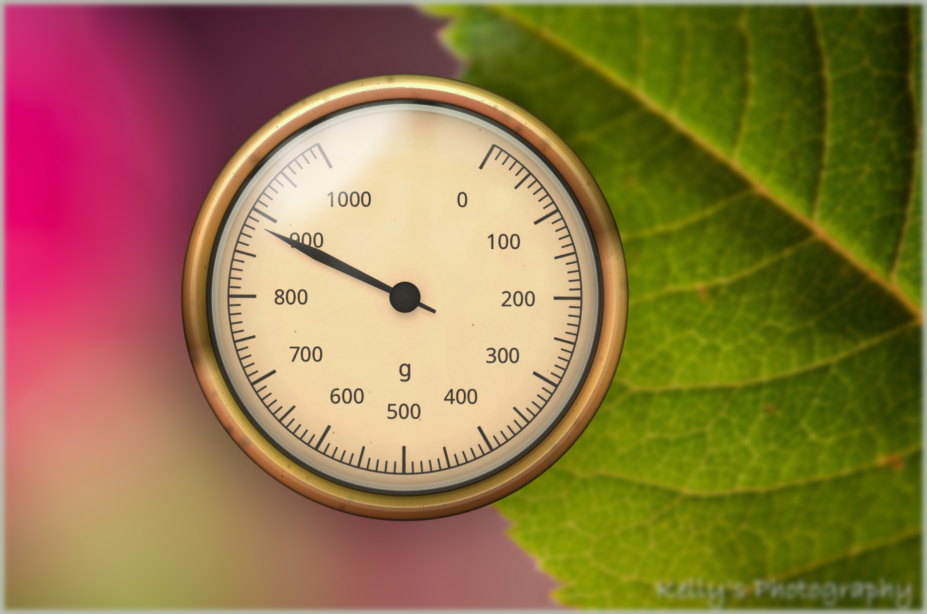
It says 885,g
